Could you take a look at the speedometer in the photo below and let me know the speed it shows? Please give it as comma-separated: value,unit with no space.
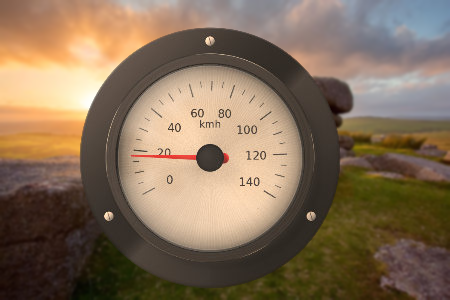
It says 17.5,km/h
